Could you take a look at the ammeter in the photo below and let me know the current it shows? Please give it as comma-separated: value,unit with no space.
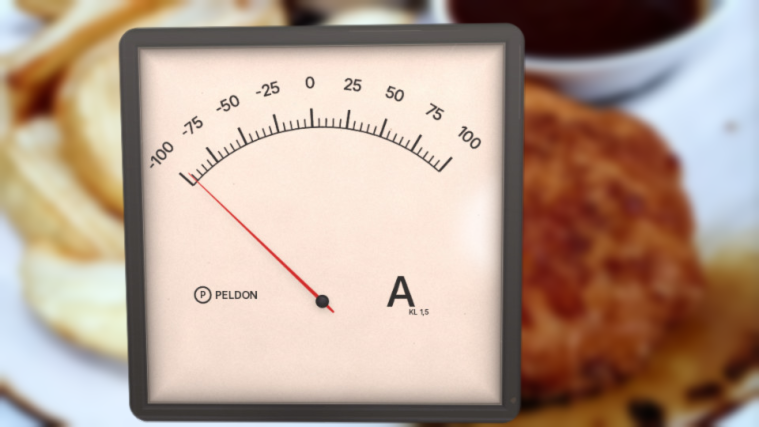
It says -95,A
